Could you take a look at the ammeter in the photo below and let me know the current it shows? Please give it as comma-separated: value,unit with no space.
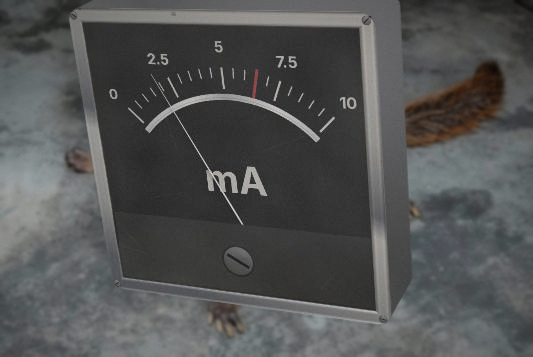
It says 2,mA
